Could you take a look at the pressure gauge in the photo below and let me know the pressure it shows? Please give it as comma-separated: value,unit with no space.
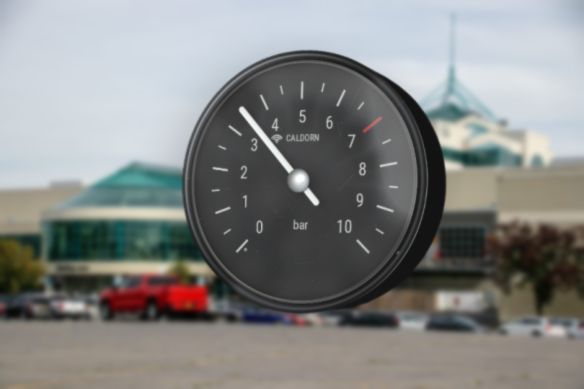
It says 3.5,bar
